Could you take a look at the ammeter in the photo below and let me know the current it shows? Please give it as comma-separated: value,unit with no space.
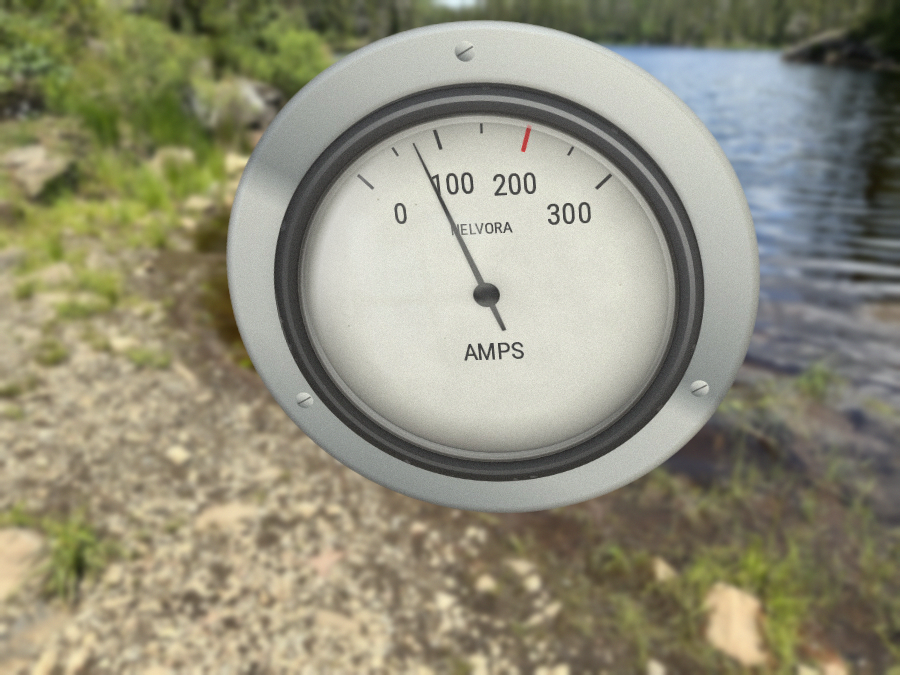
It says 75,A
